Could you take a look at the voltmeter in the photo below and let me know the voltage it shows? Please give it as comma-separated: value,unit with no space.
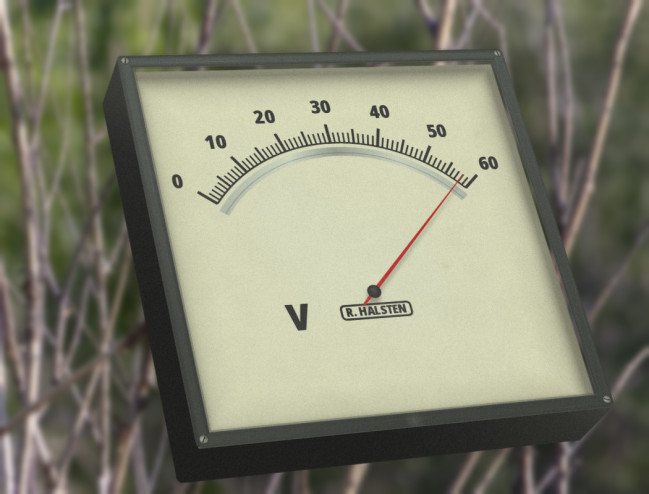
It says 58,V
